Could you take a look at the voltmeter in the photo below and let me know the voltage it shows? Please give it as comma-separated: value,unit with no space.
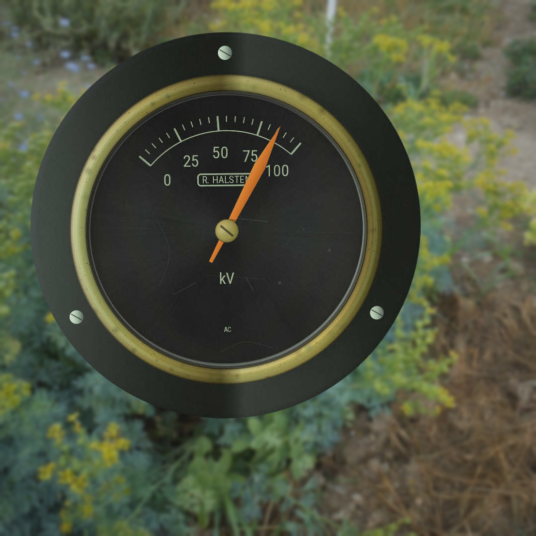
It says 85,kV
